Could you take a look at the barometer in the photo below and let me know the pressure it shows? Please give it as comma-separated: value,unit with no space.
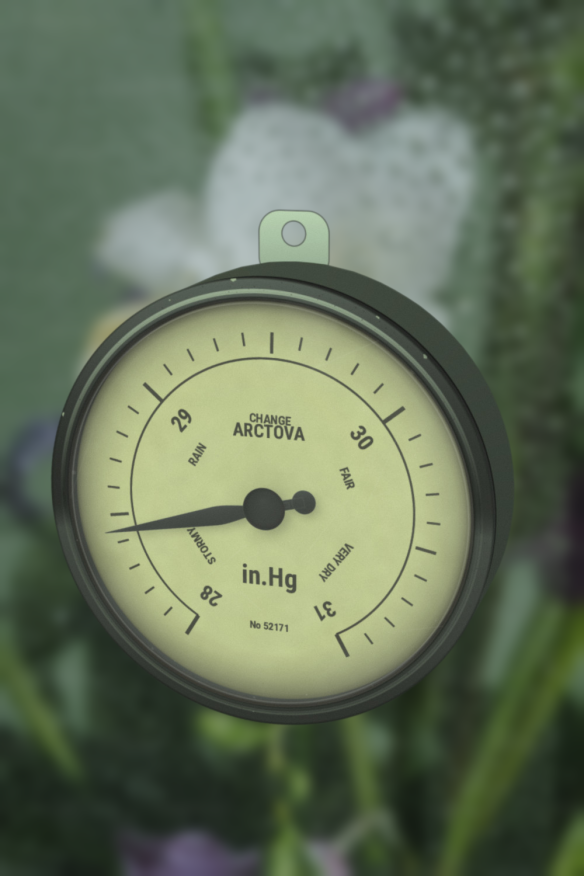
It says 28.45,inHg
